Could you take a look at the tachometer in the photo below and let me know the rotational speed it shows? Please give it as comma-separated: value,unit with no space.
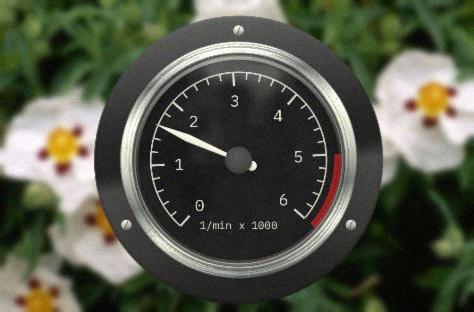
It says 1600,rpm
